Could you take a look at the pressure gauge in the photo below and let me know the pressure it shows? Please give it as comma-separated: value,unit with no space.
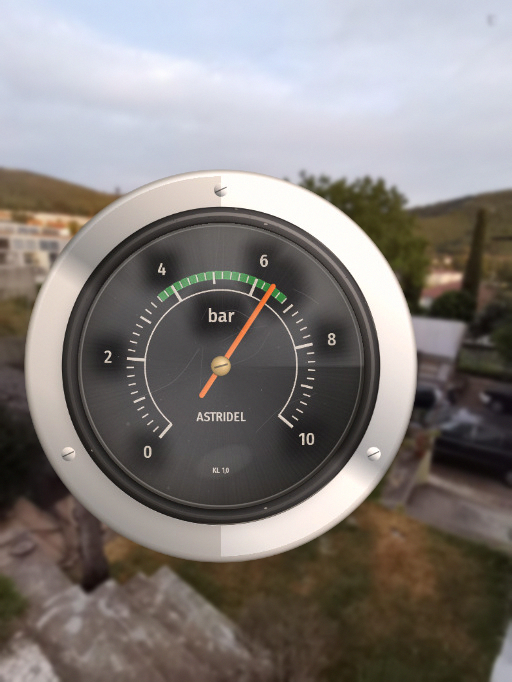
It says 6.4,bar
